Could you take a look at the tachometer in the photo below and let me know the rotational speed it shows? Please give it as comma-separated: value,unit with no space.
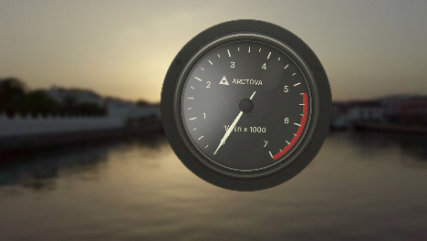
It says 0,rpm
